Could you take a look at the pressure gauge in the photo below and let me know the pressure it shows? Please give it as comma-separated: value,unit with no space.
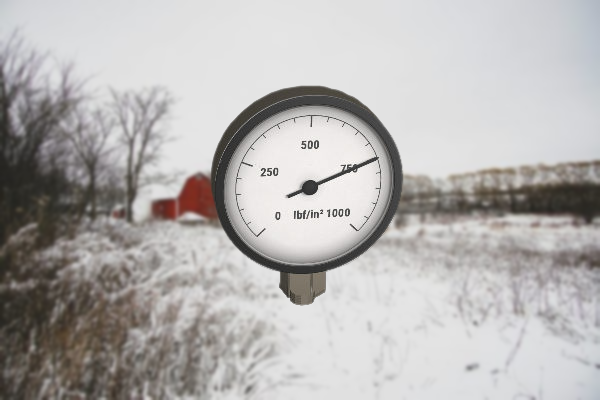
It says 750,psi
